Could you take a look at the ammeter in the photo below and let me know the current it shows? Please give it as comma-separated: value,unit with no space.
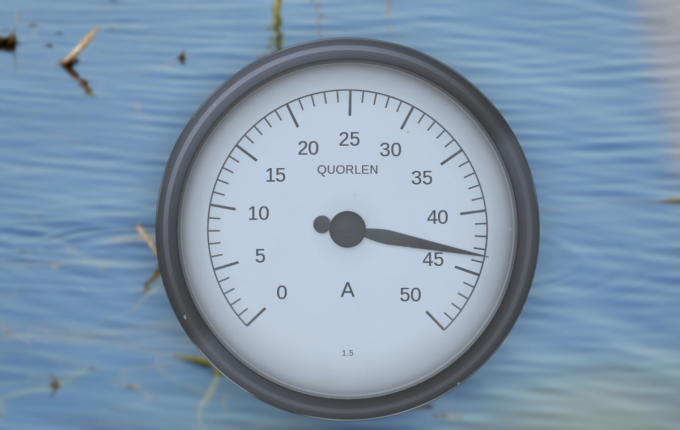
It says 43.5,A
